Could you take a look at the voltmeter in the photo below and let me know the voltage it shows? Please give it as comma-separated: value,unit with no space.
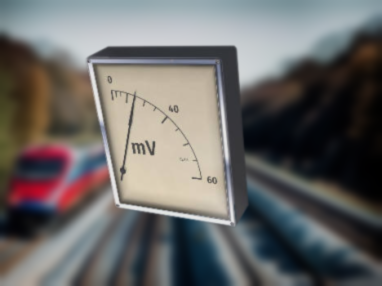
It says 25,mV
